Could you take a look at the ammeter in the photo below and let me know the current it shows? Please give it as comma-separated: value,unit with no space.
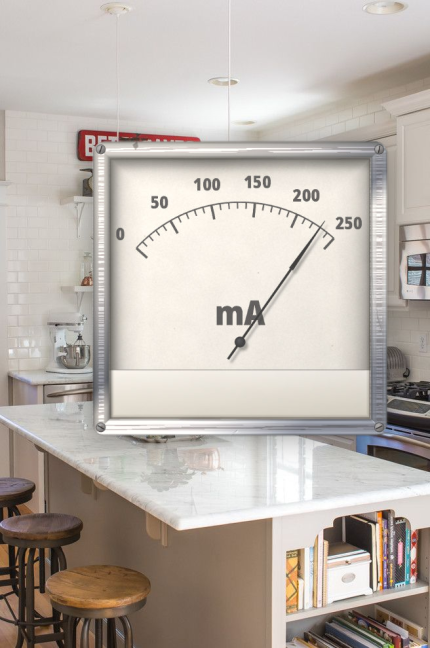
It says 230,mA
